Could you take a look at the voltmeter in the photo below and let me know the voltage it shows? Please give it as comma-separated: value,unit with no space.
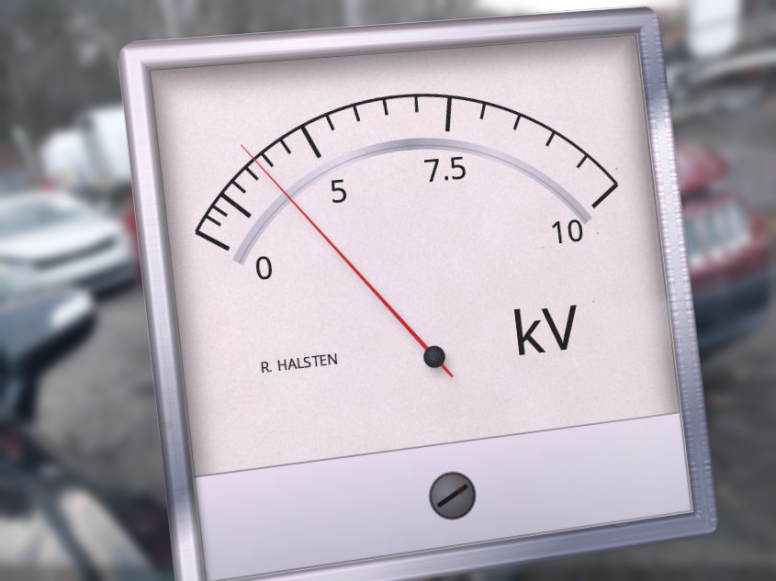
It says 3.75,kV
